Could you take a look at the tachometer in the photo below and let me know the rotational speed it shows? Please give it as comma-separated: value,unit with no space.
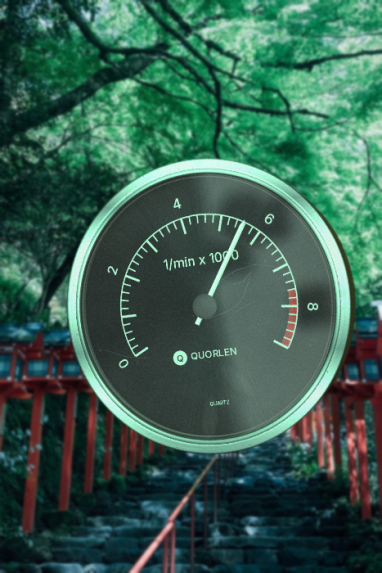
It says 5600,rpm
